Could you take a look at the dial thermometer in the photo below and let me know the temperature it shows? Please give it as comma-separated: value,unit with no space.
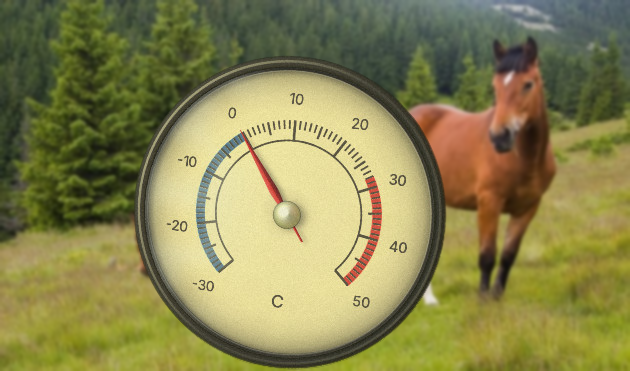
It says 0,°C
